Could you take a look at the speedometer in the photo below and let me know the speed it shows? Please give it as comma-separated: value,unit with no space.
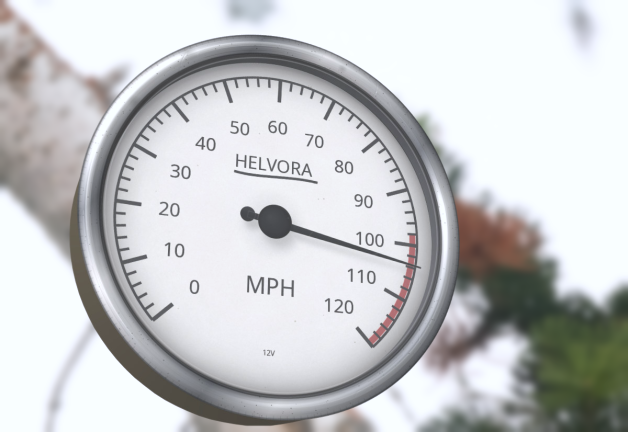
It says 104,mph
